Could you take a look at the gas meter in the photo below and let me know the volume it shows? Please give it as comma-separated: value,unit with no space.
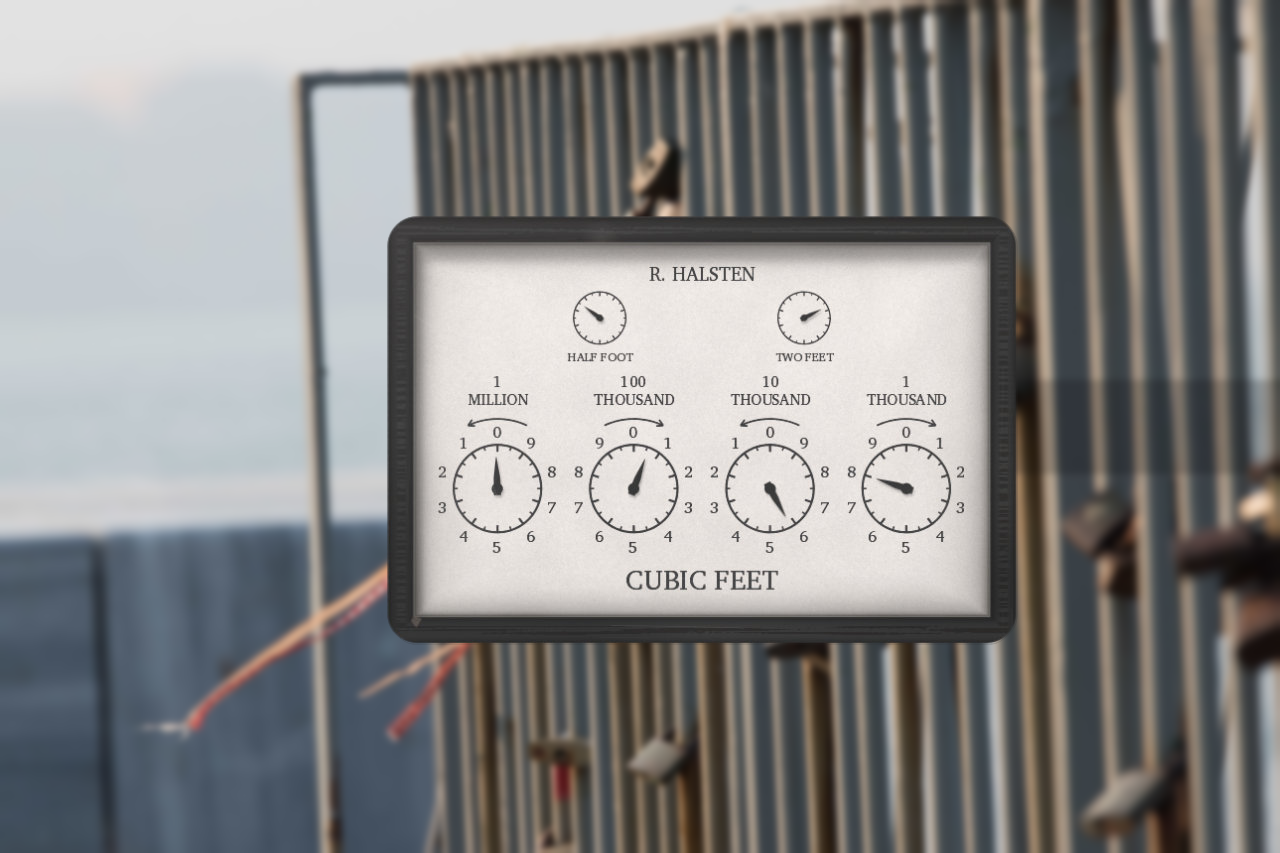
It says 5800,ft³
